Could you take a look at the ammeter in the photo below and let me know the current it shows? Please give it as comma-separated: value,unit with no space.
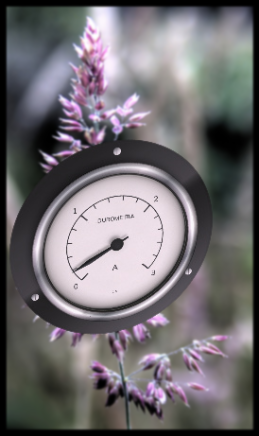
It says 0.2,A
